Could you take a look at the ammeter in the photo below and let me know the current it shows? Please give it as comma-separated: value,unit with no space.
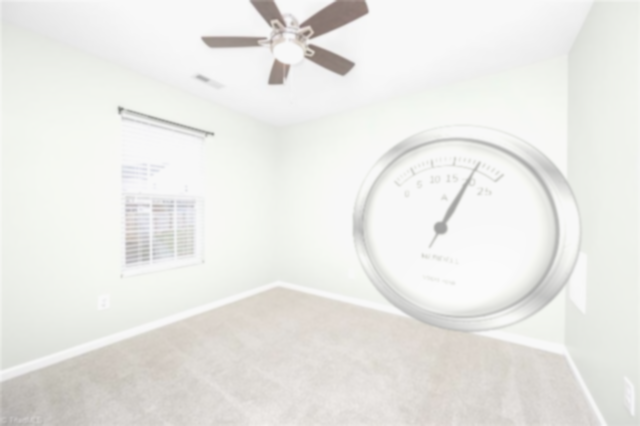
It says 20,A
